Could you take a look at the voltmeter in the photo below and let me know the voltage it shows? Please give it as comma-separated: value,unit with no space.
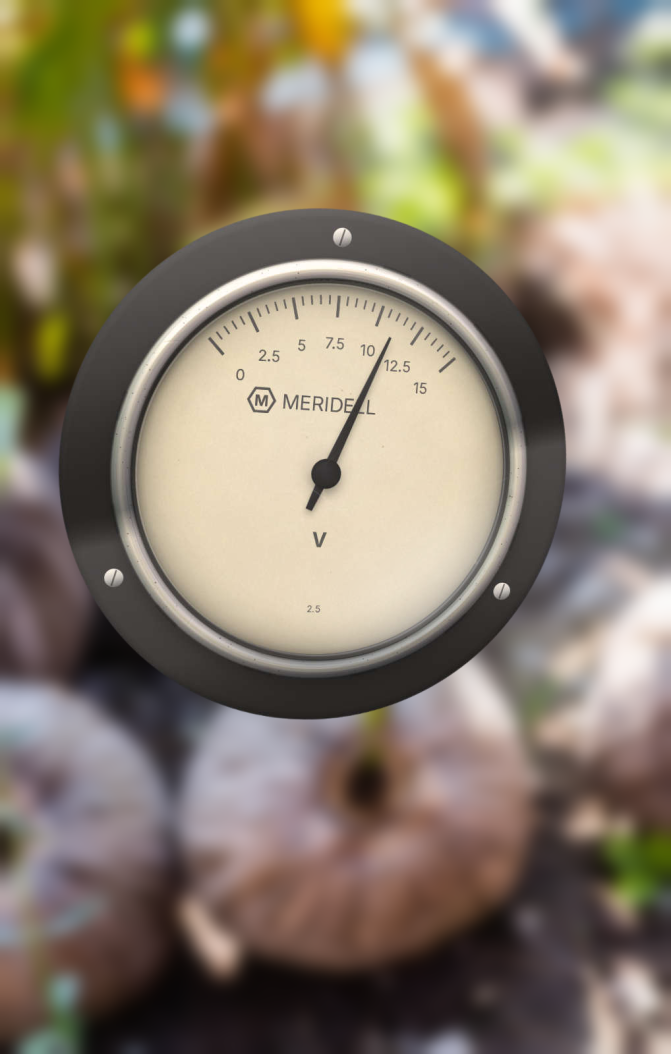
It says 11,V
